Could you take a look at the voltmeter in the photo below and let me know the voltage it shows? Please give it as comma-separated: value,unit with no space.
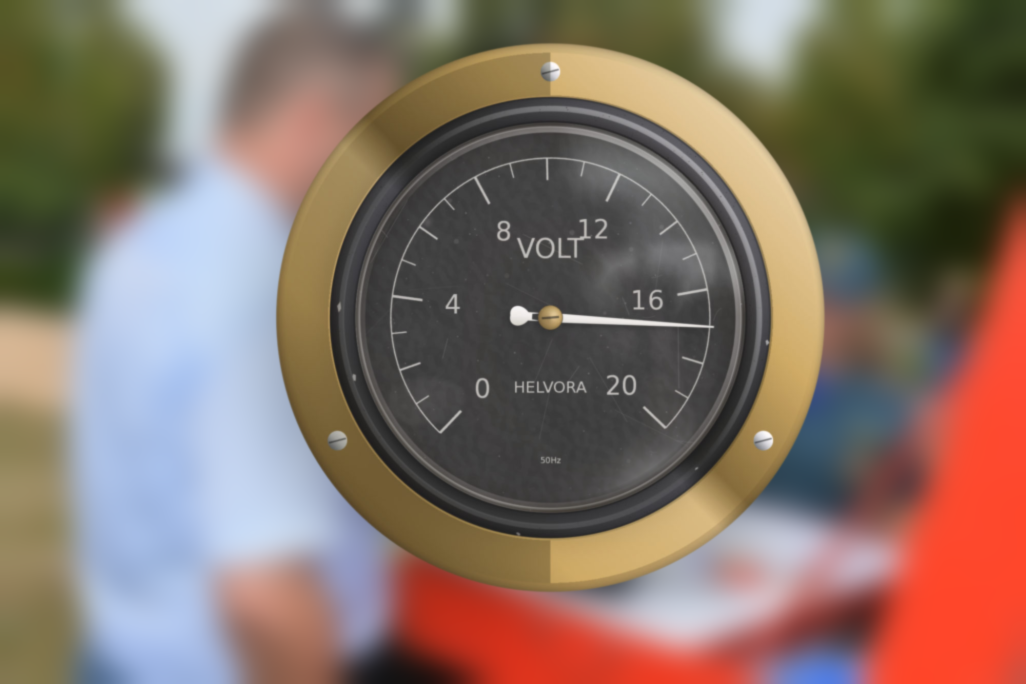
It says 17,V
